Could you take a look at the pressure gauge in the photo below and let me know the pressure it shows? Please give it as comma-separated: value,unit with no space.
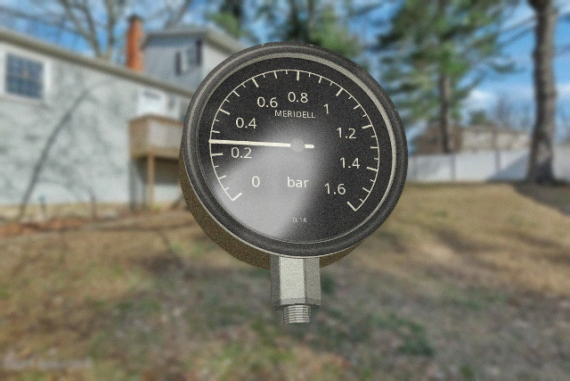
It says 0.25,bar
